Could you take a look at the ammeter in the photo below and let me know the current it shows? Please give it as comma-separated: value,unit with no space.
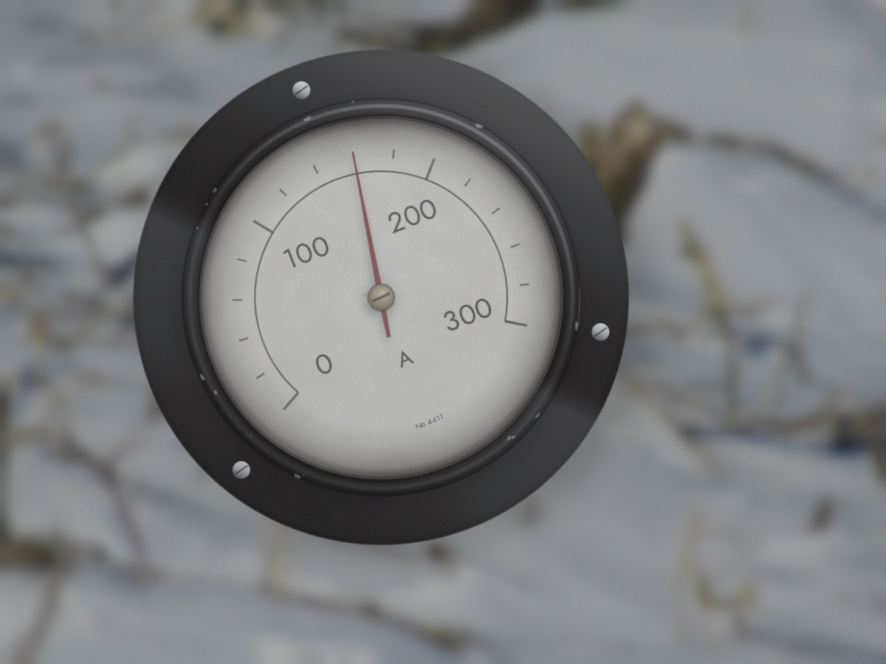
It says 160,A
